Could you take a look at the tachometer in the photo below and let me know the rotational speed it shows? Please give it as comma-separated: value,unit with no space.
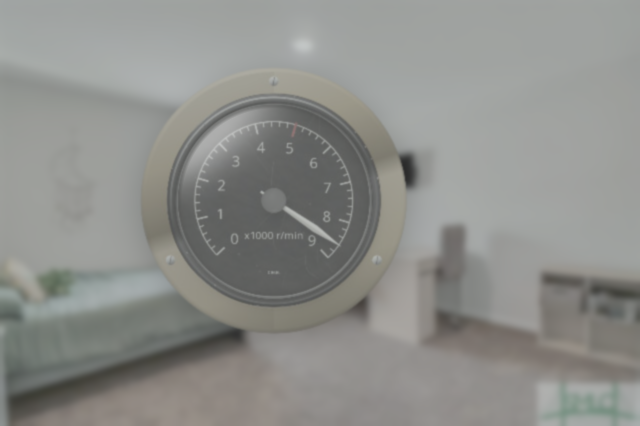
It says 8600,rpm
